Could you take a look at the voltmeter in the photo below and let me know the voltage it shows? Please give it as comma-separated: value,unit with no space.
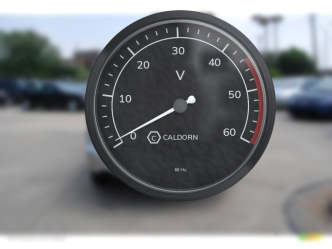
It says 1,V
